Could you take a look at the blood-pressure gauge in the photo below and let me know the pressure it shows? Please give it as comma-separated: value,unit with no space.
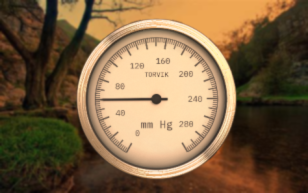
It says 60,mmHg
